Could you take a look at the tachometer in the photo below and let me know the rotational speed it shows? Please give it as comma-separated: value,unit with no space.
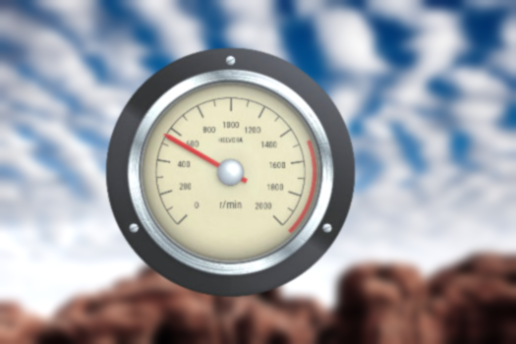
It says 550,rpm
